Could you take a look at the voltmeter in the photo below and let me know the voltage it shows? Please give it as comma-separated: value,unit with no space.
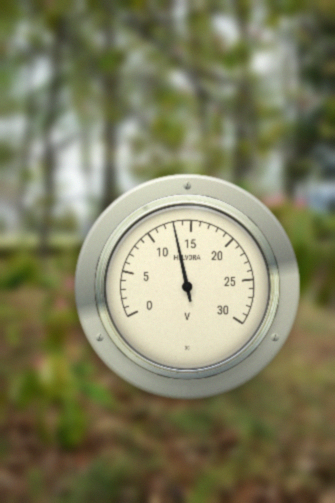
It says 13,V
